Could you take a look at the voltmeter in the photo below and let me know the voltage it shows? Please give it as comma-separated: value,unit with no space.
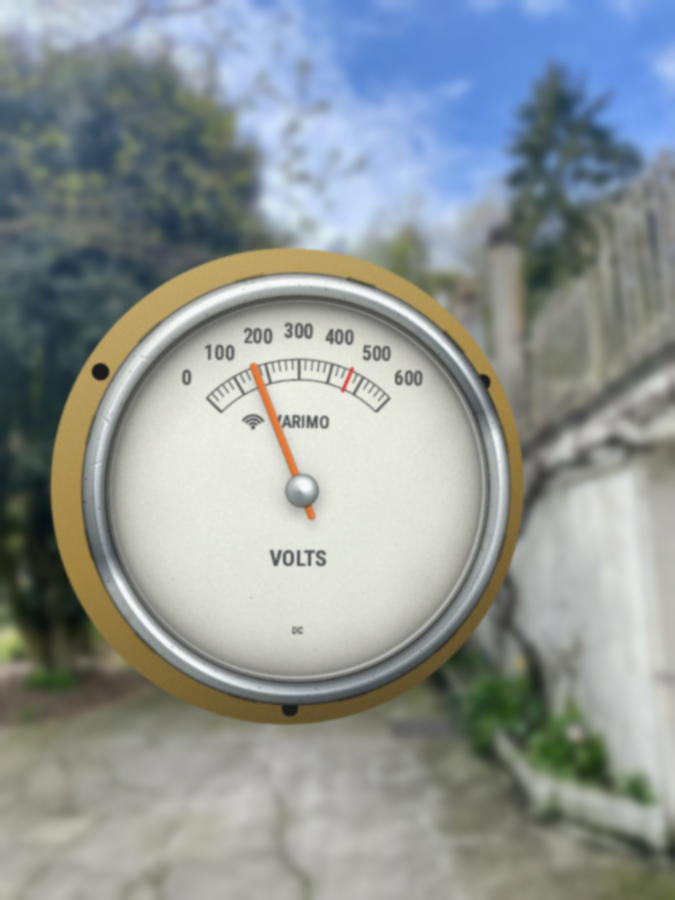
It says 160,V
